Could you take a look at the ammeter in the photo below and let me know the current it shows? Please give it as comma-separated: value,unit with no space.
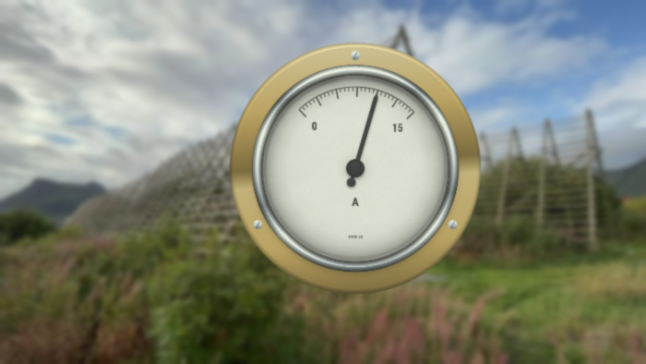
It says 10,A
